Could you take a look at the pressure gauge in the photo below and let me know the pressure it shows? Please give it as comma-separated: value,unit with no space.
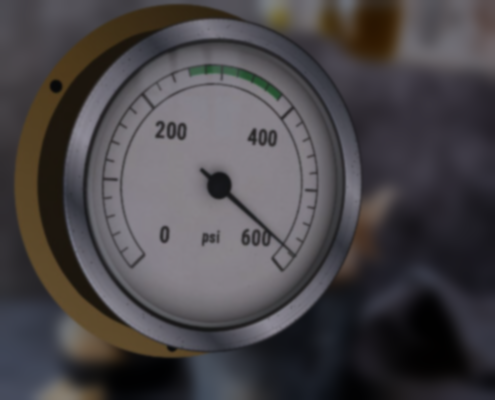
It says 580,psi
